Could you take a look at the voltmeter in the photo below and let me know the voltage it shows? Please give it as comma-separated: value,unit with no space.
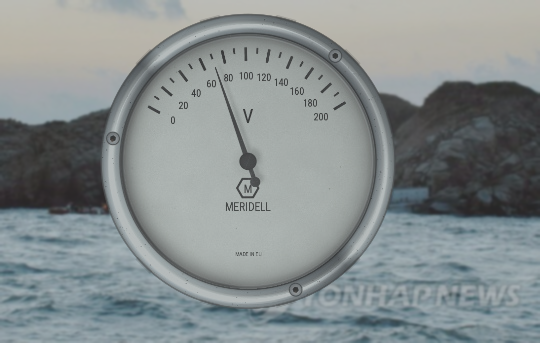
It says 70,V
